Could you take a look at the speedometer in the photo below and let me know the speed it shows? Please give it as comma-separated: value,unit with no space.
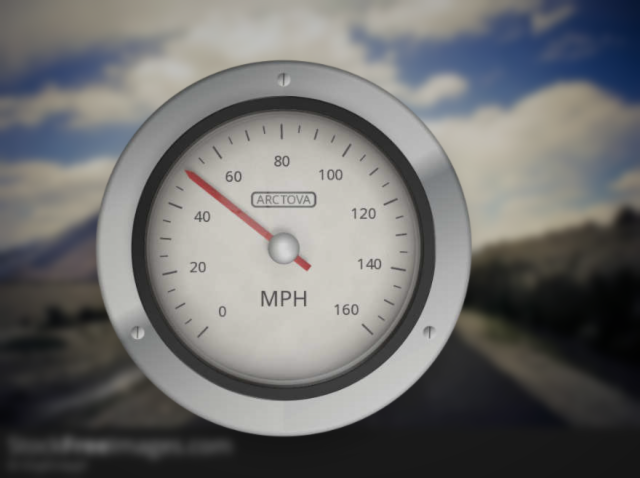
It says 50,mph
